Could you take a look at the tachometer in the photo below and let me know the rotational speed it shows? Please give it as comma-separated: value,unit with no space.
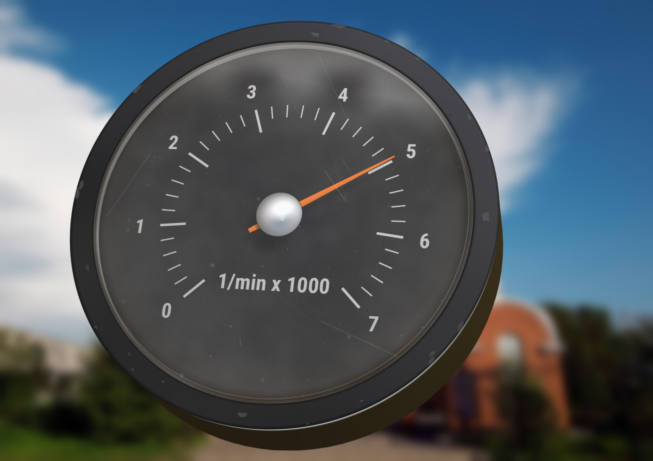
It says 5000,rpm
